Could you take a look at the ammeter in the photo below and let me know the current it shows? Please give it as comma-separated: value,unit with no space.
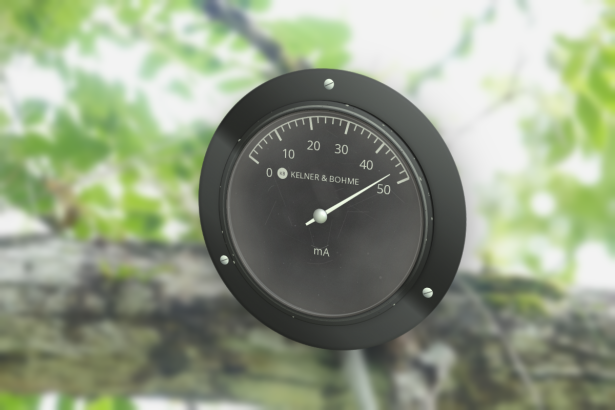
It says 47,mA
